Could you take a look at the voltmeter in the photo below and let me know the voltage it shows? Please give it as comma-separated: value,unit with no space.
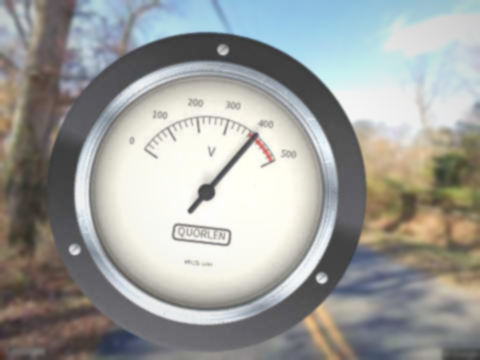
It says 400,V
